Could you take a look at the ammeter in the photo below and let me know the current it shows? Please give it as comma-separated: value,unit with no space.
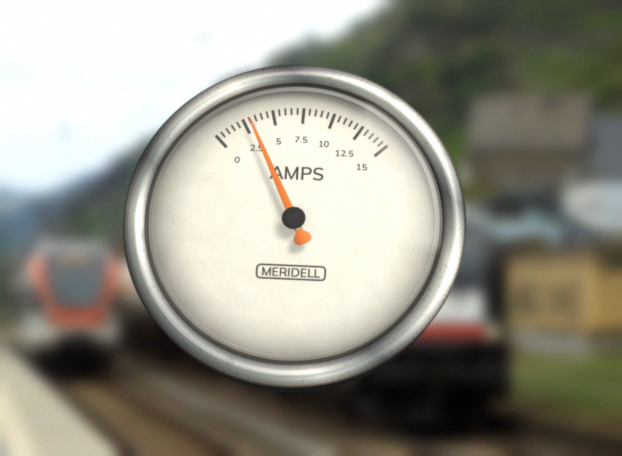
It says 3,A
